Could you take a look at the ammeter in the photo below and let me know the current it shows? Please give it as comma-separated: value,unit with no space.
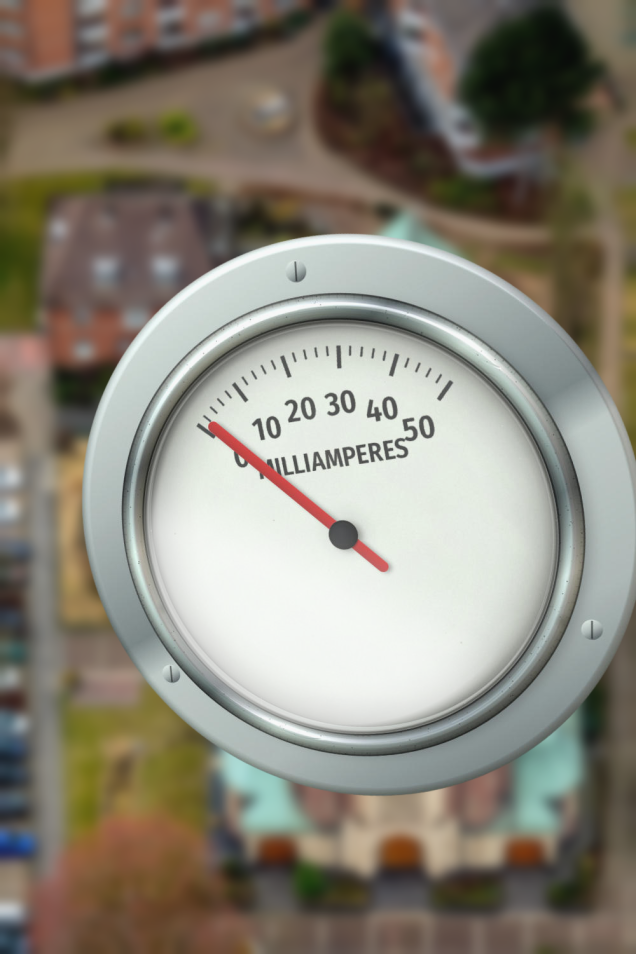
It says 2,mA
